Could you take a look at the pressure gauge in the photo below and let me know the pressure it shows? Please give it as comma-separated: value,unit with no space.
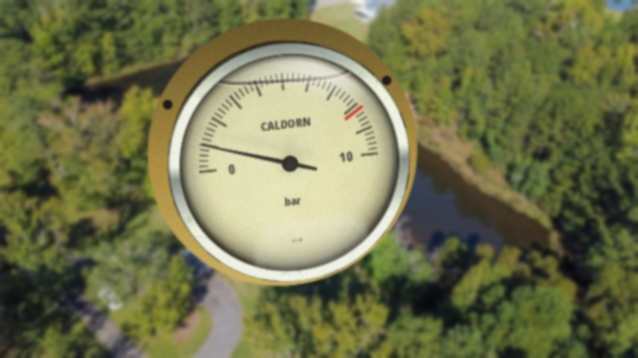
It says 1,bar
